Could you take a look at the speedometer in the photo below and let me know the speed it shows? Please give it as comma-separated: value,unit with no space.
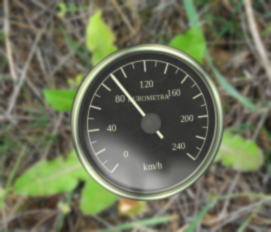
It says 90,km/h
